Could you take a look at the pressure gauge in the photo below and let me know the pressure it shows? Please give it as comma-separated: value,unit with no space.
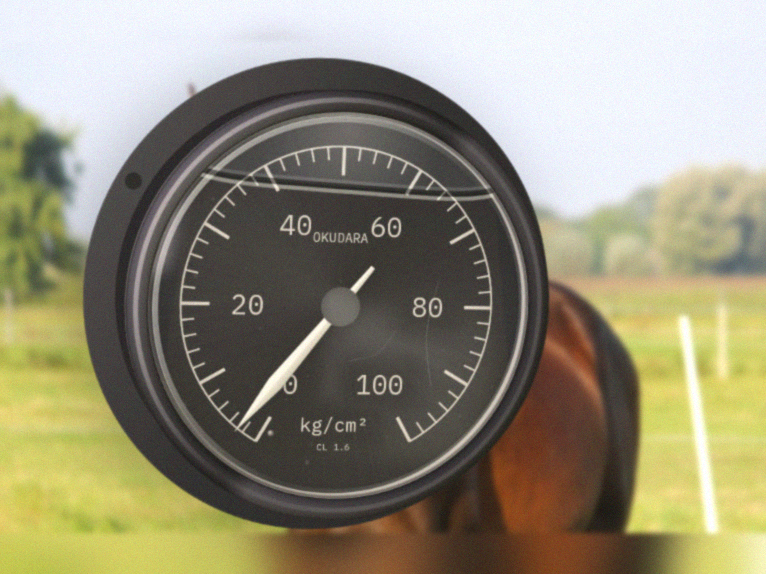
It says 3,kg/cm²
